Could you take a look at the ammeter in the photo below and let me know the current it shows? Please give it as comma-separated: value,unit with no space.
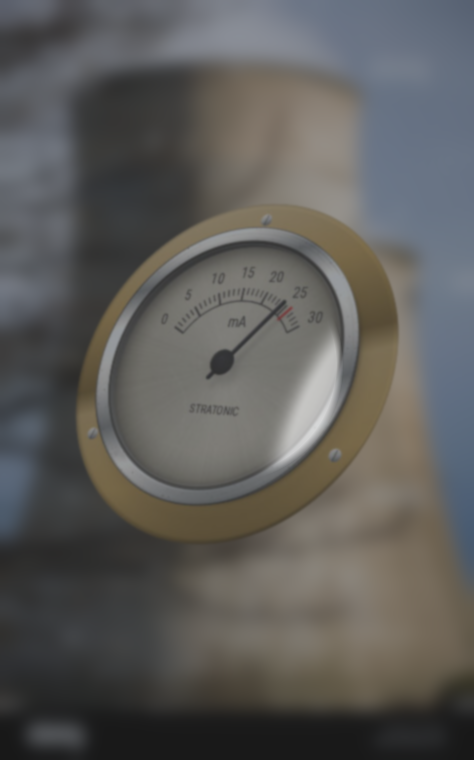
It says 25,mA
